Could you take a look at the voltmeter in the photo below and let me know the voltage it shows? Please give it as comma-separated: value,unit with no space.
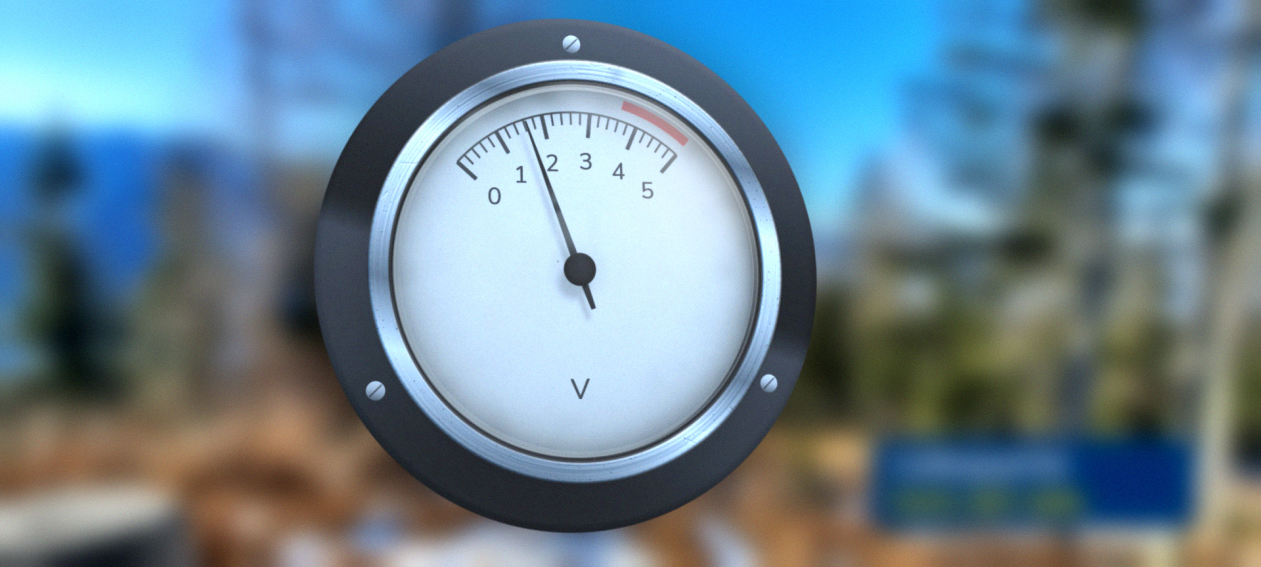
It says 1.6,V
